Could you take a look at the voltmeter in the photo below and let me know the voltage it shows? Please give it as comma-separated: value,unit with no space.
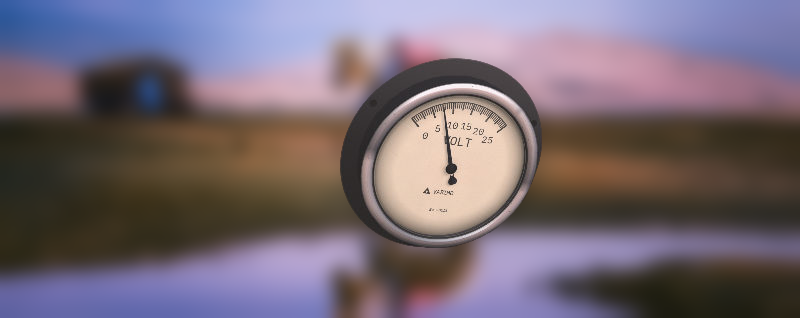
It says 7.5,V
